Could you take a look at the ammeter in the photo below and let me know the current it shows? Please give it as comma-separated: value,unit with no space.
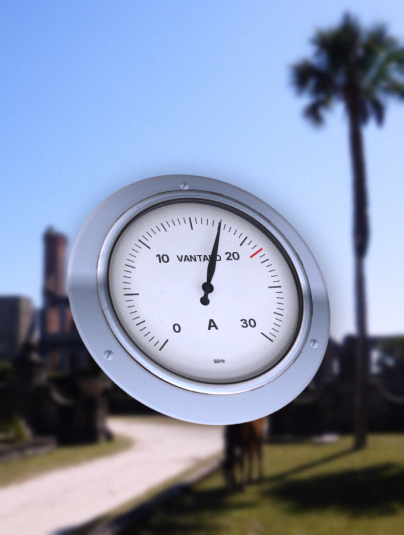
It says 17.5,A
